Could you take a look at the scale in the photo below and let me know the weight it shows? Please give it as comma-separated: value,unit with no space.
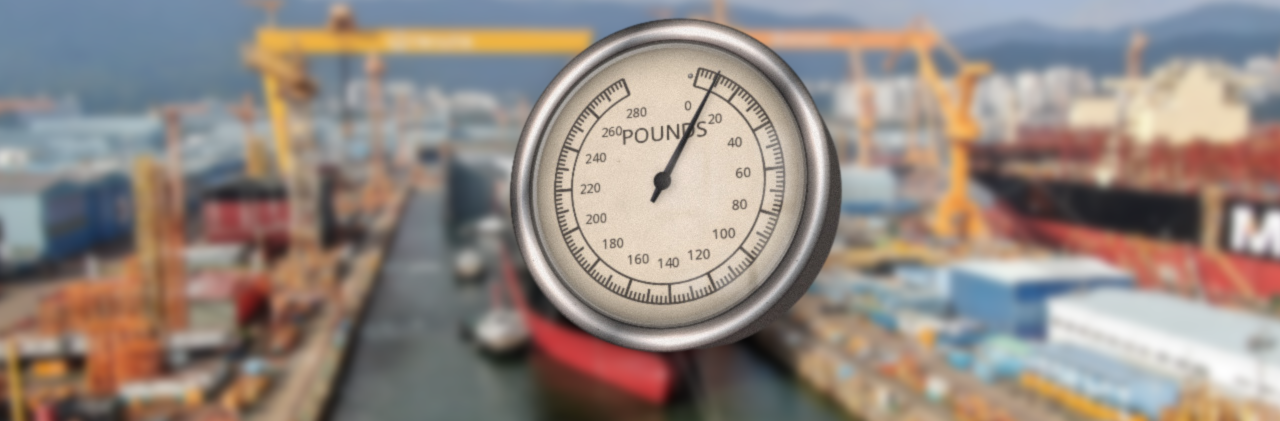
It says 10,lb
